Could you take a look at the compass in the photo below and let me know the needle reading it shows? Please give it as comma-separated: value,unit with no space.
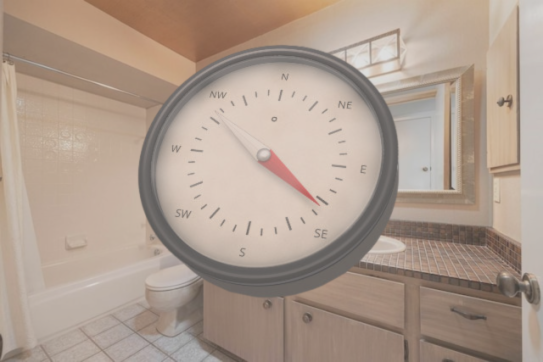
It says 125,°
